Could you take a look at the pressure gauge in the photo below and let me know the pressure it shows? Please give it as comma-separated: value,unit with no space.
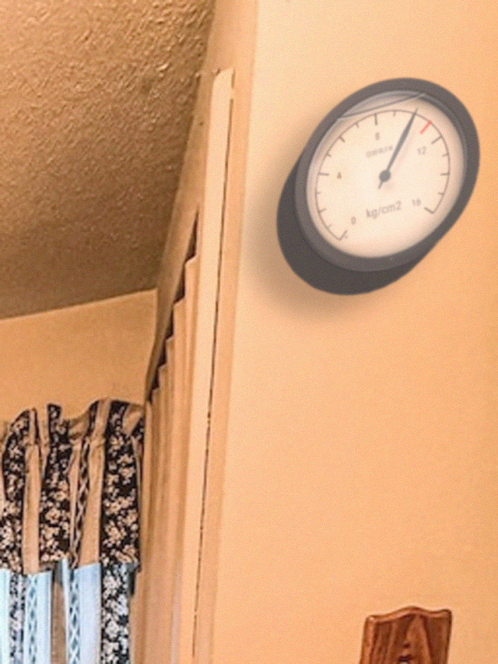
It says 10,kg/cm²
